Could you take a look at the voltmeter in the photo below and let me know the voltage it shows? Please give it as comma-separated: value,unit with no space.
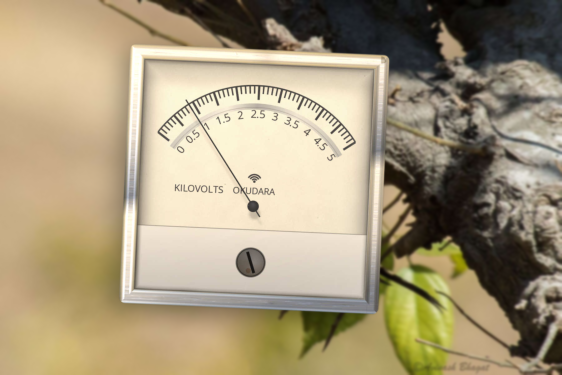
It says 0.9,kV
